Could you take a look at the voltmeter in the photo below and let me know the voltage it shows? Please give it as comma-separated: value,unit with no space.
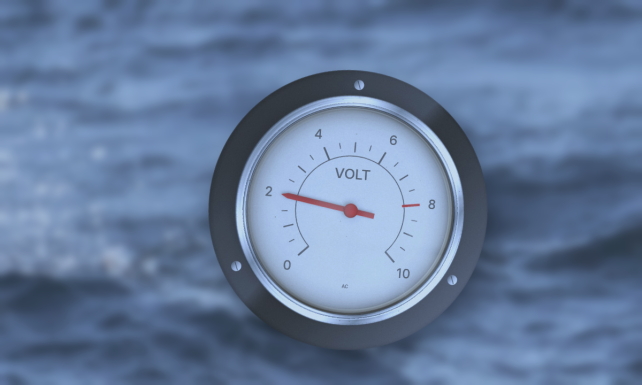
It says 2,V
